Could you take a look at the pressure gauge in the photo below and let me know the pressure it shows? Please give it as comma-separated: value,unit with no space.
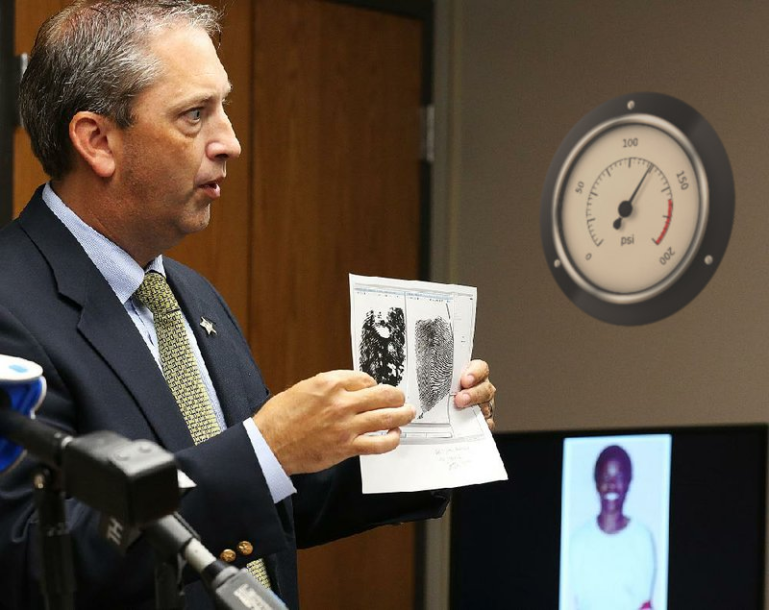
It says 125,psi
